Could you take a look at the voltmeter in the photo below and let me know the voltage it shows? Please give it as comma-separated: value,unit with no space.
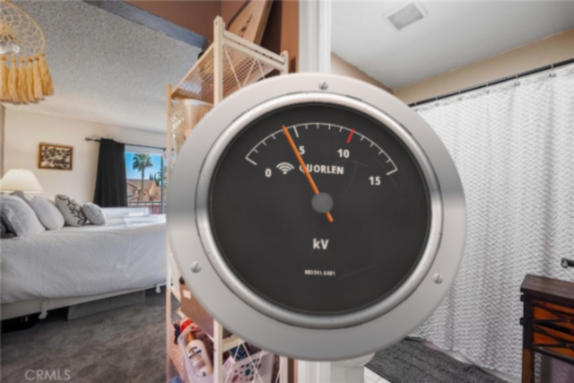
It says 4,kV
